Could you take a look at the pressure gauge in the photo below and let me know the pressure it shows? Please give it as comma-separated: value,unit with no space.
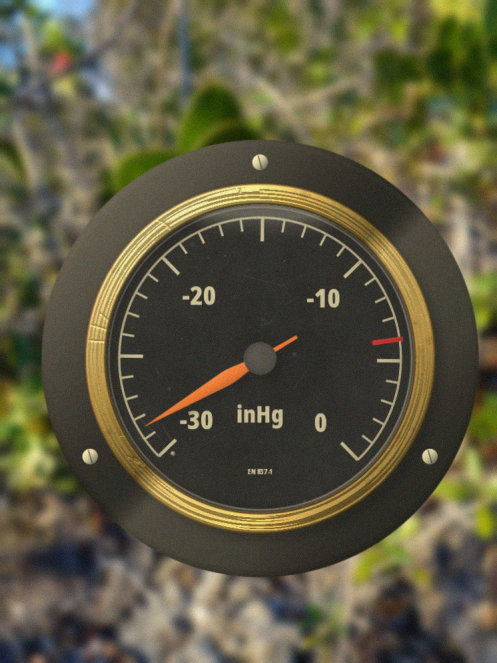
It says -28.5,inHg
